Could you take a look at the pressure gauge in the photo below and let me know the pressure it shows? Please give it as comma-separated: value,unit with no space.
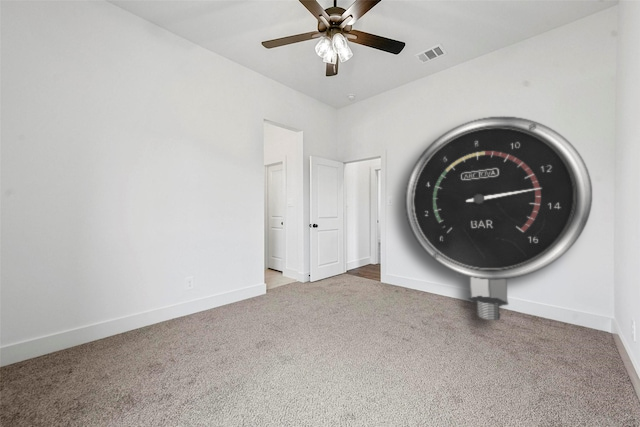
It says 13,bar
